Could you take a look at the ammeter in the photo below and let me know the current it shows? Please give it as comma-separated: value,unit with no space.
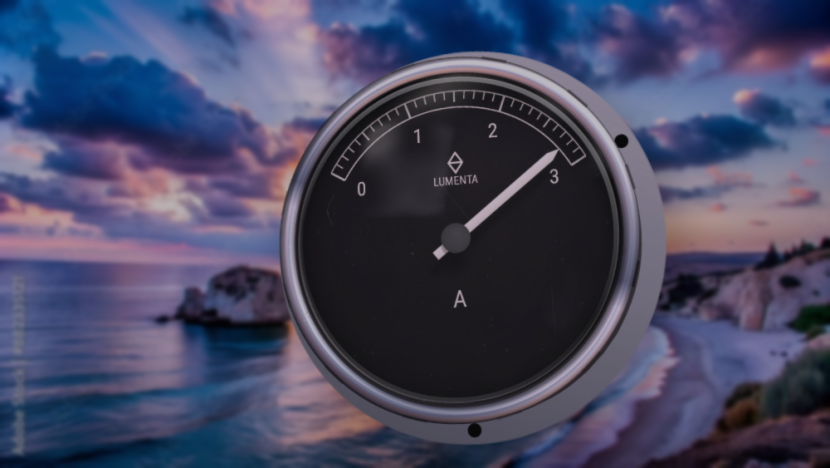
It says 2.8,A
